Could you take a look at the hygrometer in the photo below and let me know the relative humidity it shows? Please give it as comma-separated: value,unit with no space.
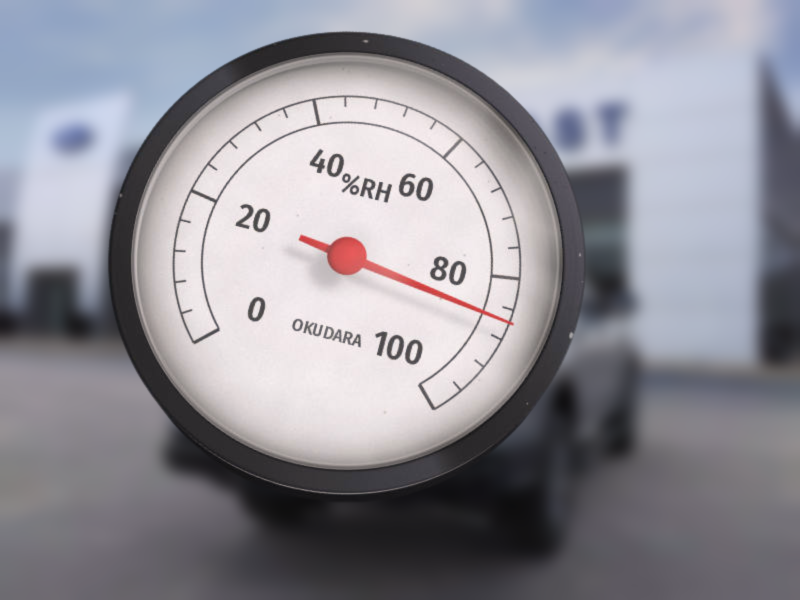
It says 86,%
